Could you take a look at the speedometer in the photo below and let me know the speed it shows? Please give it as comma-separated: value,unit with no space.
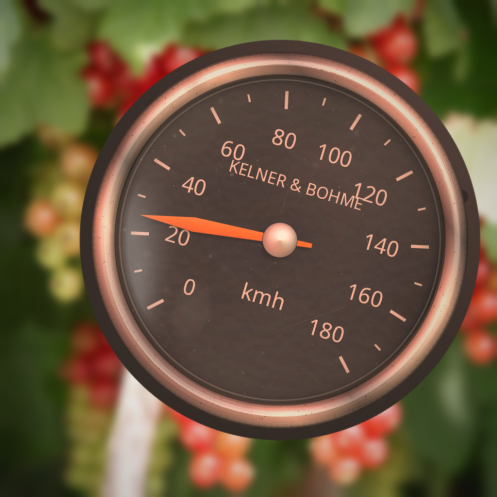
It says 25,km/h
